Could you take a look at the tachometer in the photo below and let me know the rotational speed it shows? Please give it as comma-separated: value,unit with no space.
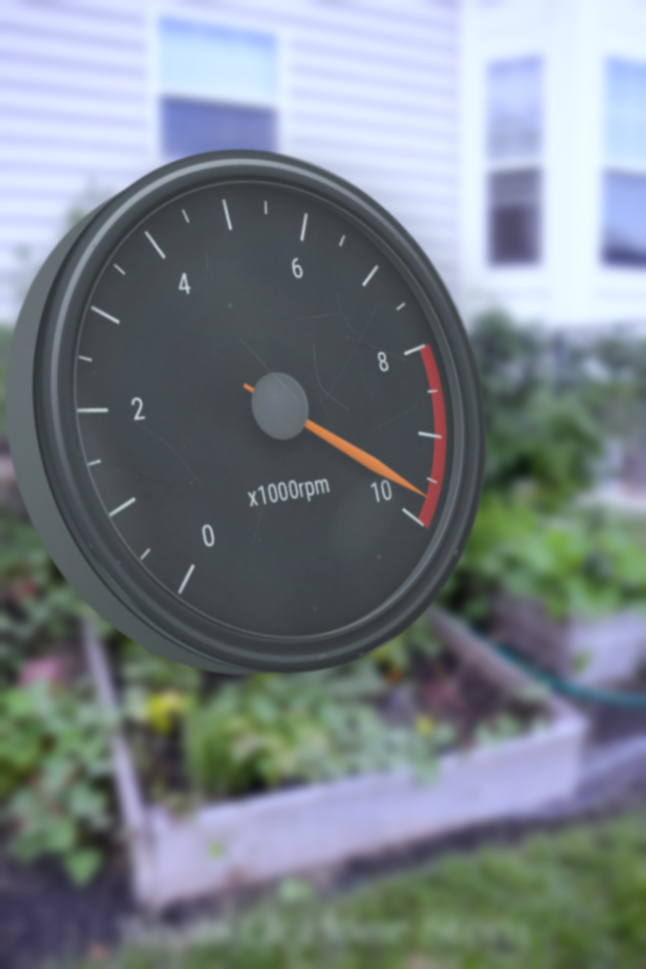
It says 9750,rpm
